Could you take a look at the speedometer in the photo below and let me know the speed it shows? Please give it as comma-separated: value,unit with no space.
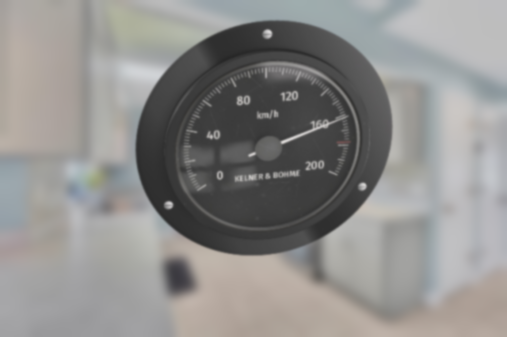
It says 160,km/h
